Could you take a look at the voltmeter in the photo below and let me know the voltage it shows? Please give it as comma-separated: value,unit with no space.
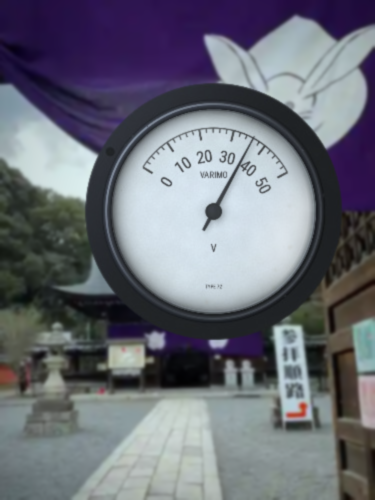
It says 36,V
